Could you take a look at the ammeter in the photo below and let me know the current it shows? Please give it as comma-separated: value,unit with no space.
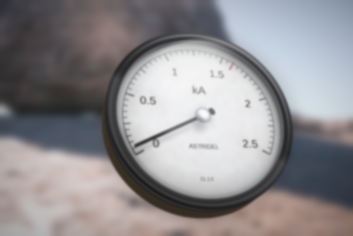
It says 0.05,kA
